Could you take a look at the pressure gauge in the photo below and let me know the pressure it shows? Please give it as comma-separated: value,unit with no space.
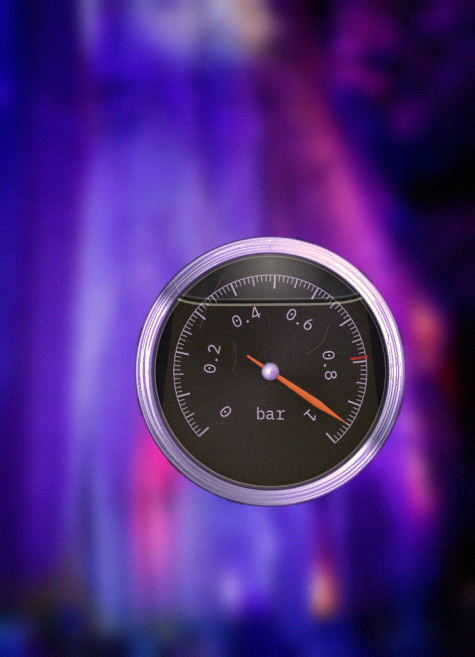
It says 0.95,bar
